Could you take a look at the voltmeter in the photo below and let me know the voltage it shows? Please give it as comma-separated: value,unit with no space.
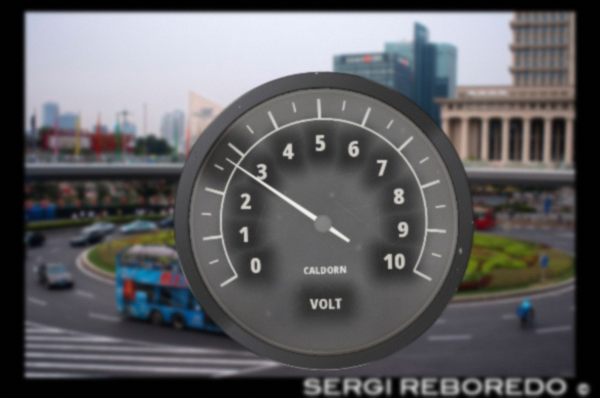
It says 2.75,V
